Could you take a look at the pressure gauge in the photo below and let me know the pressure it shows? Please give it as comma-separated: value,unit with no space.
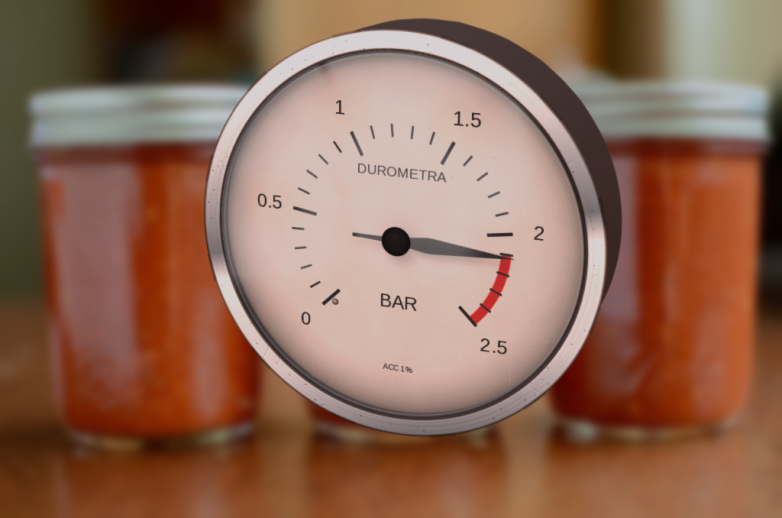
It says 2.1,bar
